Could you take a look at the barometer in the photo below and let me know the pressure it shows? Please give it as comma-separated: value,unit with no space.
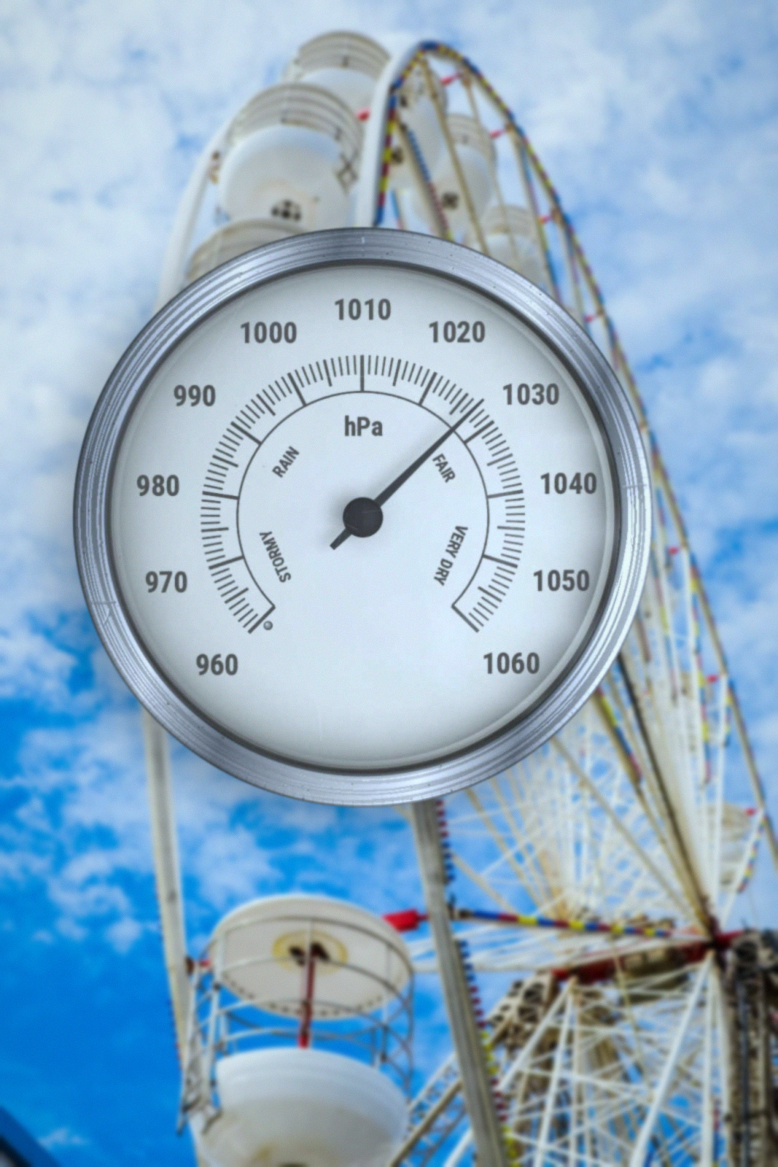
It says 1027,hPa
